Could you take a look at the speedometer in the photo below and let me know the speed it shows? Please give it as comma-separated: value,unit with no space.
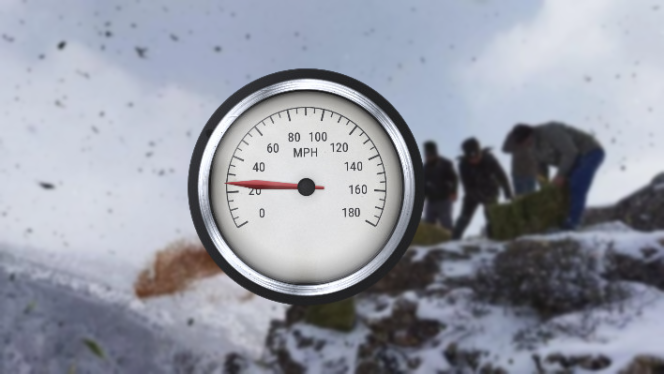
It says 25,mph
